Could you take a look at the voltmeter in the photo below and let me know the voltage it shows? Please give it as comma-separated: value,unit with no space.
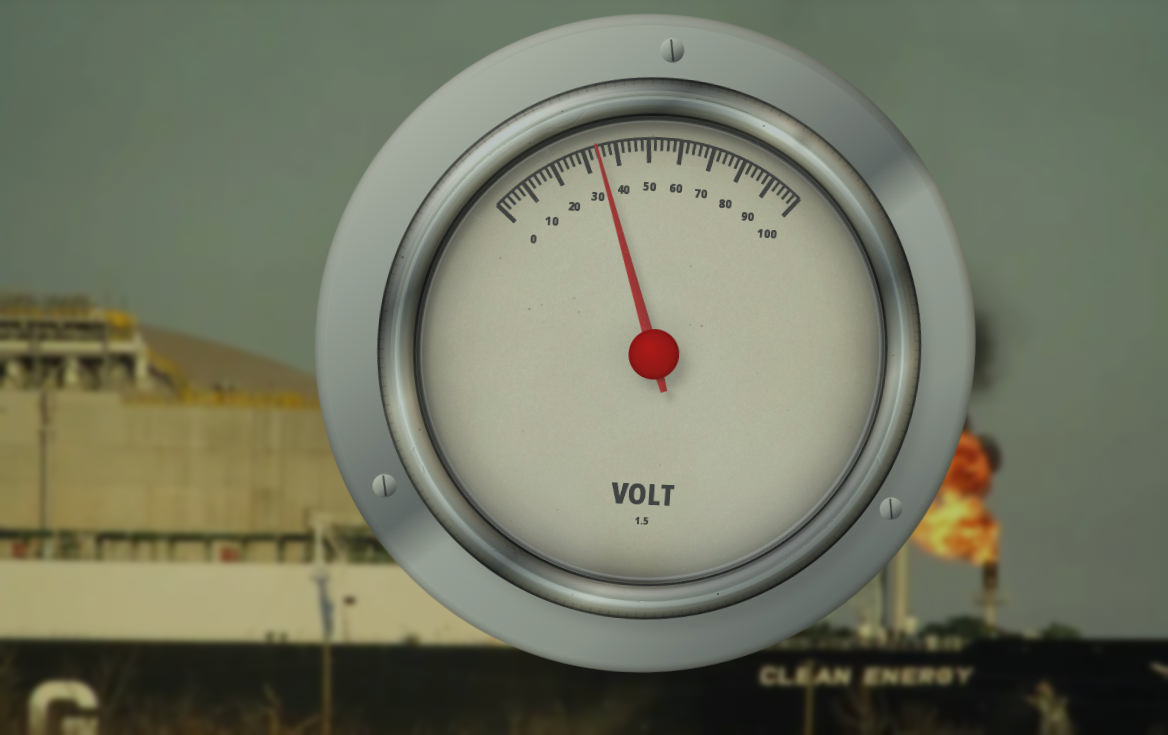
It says 34,V
